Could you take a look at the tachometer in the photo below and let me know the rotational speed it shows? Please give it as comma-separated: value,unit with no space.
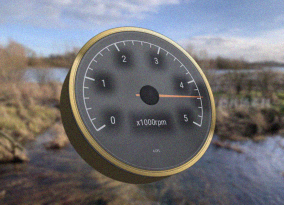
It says 4400,rpm
